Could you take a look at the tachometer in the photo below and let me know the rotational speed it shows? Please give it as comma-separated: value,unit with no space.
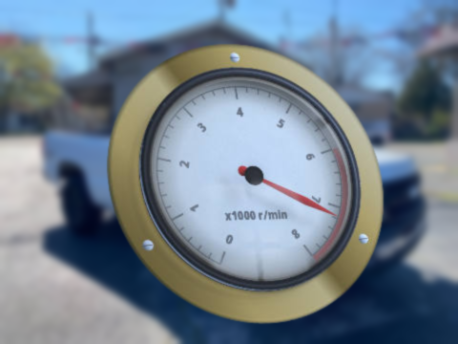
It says 7200,rpm
